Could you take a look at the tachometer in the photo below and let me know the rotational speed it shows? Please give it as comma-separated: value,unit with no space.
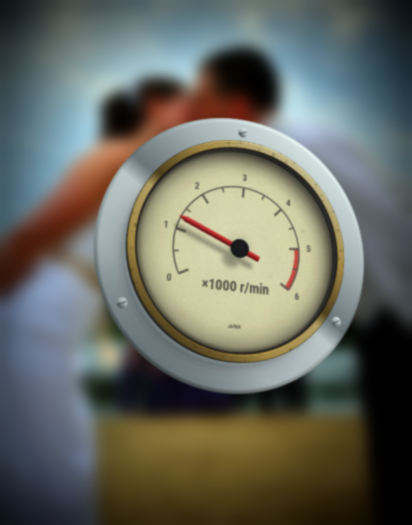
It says 1250,rpm
